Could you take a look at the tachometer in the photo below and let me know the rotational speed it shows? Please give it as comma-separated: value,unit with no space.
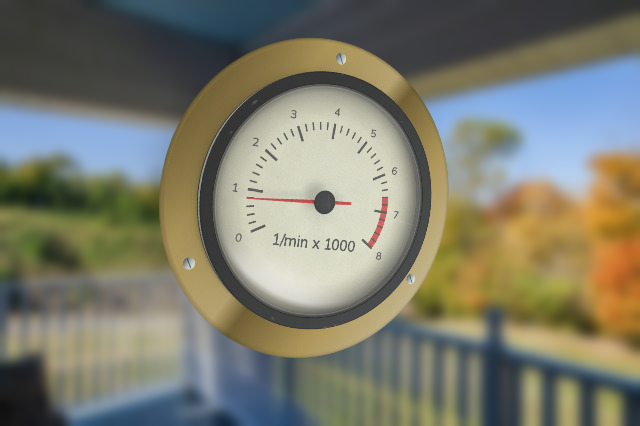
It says 800,rpm
